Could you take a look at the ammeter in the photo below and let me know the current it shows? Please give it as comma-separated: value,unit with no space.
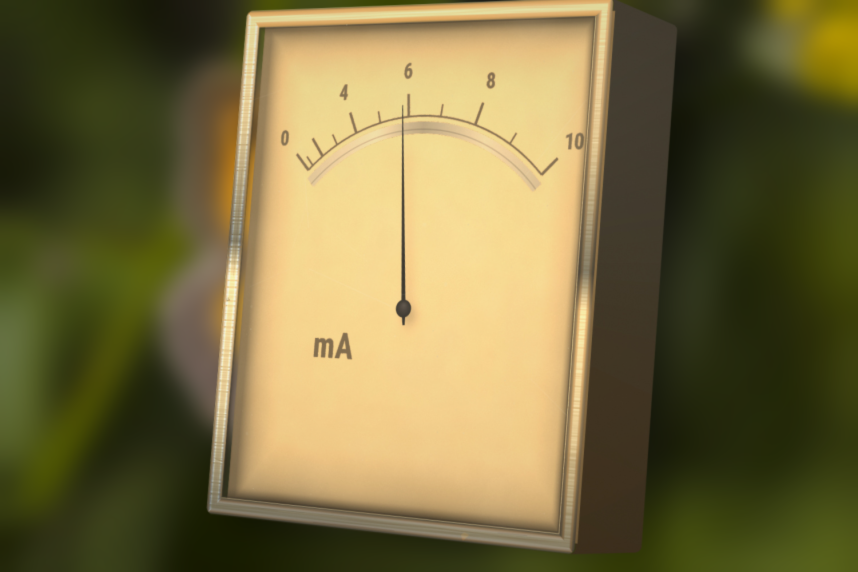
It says 6,mA
